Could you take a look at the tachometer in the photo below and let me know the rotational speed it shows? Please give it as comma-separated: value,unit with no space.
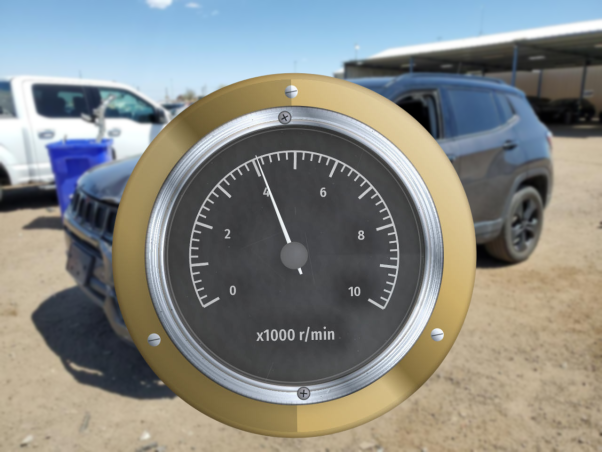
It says 4100,rpm
